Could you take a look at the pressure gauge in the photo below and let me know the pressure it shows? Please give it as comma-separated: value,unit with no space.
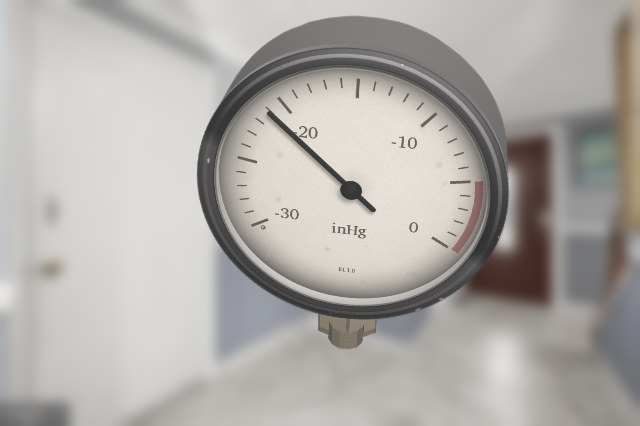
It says -21,inHg
